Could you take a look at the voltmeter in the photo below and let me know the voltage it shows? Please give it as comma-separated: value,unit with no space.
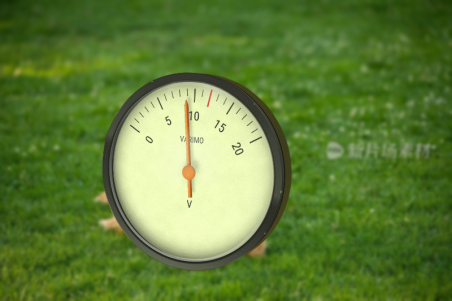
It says 9,V
